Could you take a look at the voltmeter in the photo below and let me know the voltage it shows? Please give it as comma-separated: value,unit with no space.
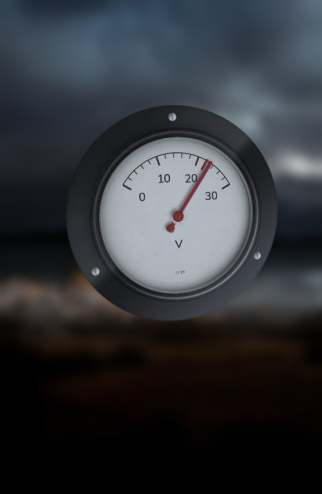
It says 23,V
